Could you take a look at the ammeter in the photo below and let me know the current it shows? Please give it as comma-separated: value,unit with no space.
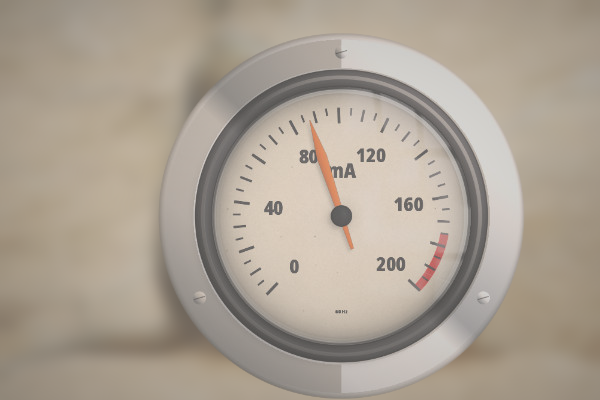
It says 87.5,mA
